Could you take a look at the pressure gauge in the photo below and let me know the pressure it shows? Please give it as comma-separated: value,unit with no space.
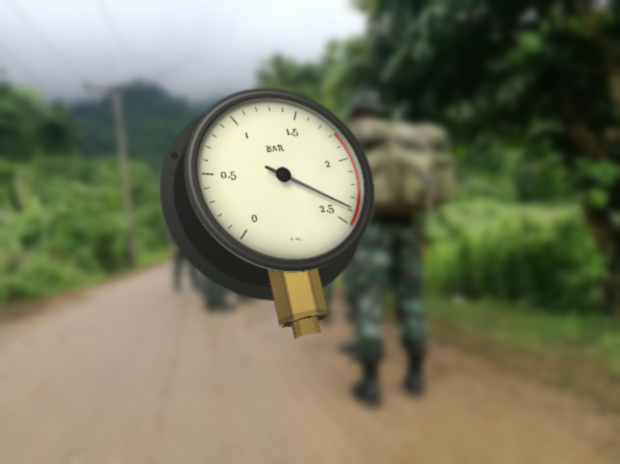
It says 2.4,bar
